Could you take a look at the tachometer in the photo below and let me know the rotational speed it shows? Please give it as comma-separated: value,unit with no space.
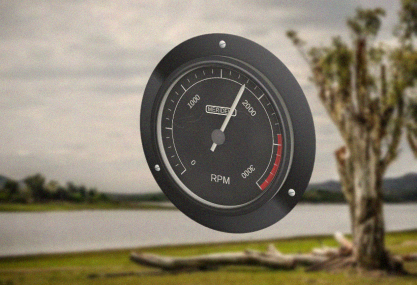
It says 1800,rpm
